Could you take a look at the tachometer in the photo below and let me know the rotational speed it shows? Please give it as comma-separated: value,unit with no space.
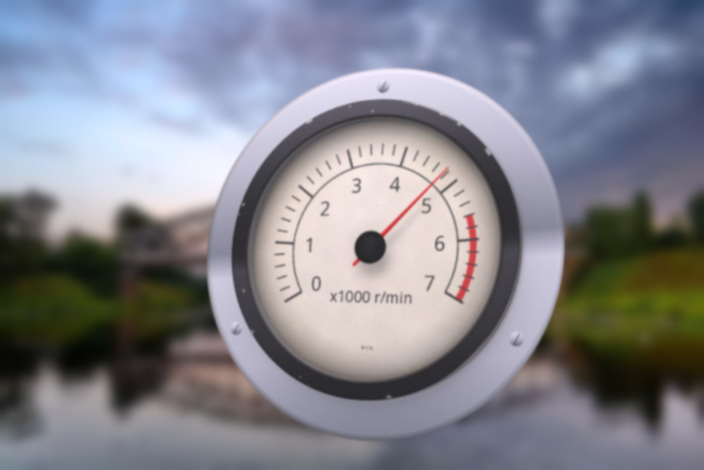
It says 4800,rpm
